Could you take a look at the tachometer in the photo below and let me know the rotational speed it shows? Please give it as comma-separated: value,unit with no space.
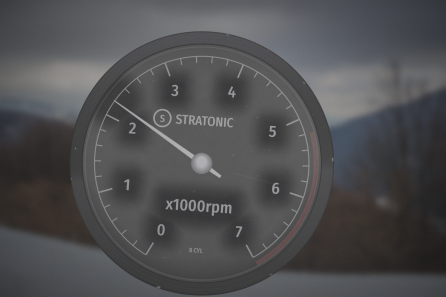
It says 2200,rpm
